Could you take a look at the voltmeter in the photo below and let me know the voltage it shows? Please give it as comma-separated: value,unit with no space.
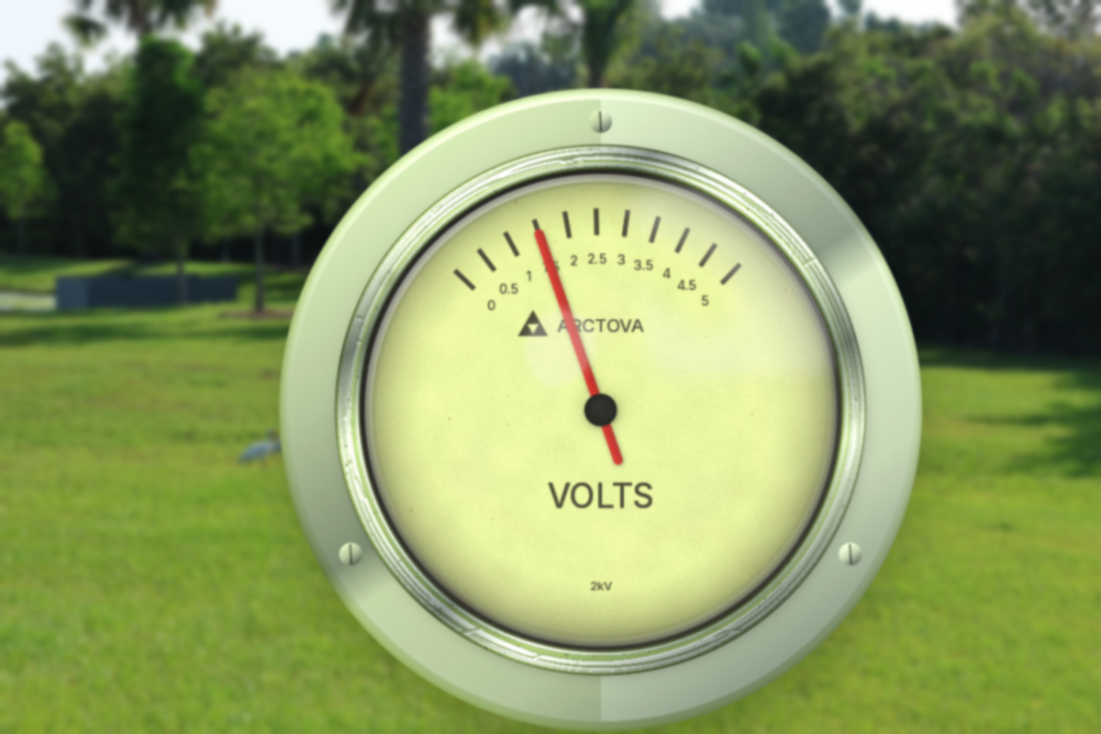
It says 1.5,V
